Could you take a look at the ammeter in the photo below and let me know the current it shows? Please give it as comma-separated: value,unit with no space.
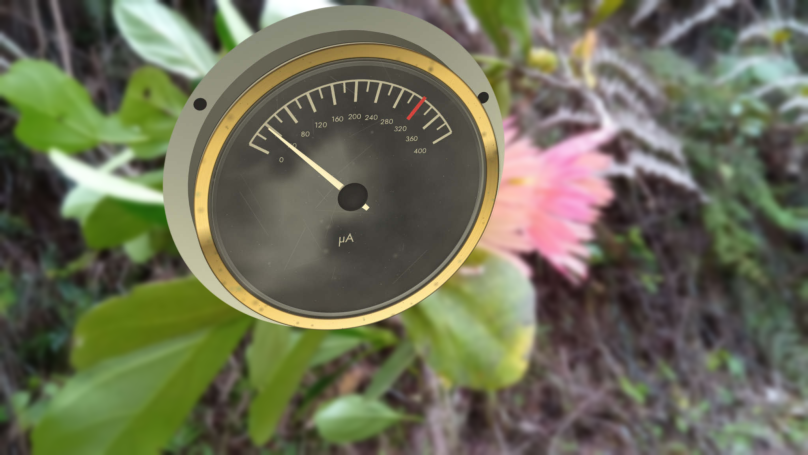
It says 40,µA
